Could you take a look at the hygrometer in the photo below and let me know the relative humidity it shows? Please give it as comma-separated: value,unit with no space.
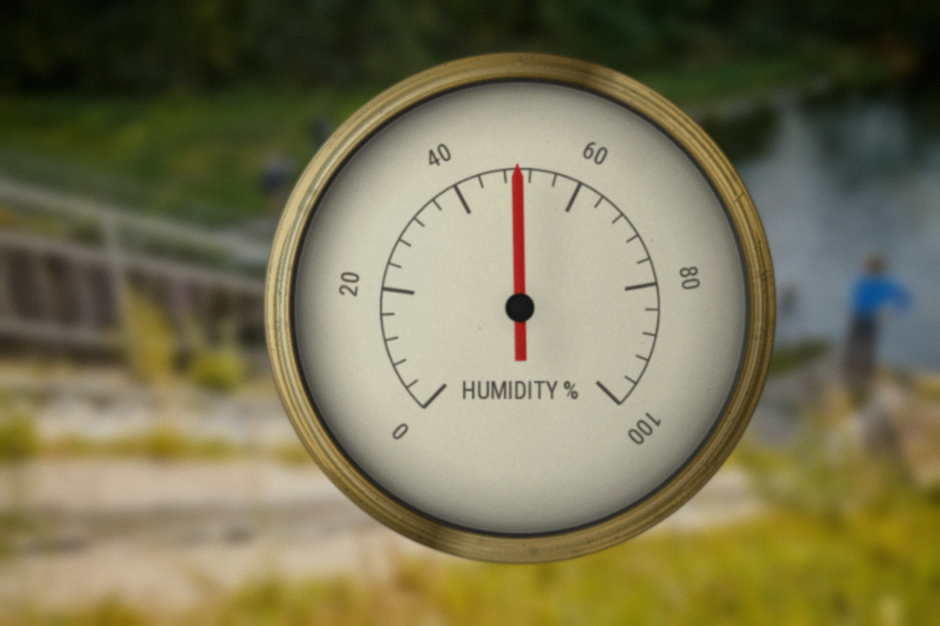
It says 50,%
